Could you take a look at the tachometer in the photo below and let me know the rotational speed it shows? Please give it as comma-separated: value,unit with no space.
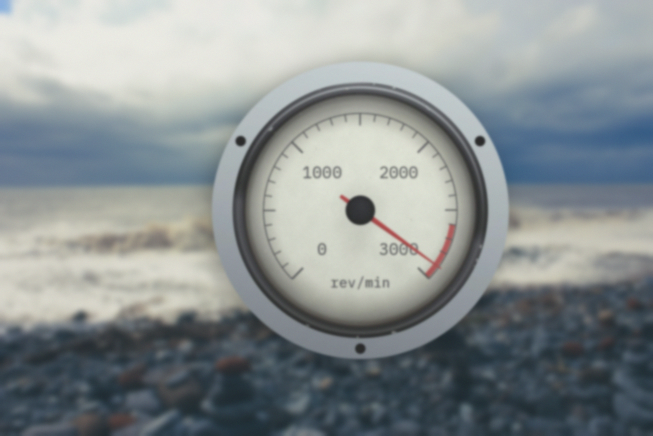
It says 2900,rpm
